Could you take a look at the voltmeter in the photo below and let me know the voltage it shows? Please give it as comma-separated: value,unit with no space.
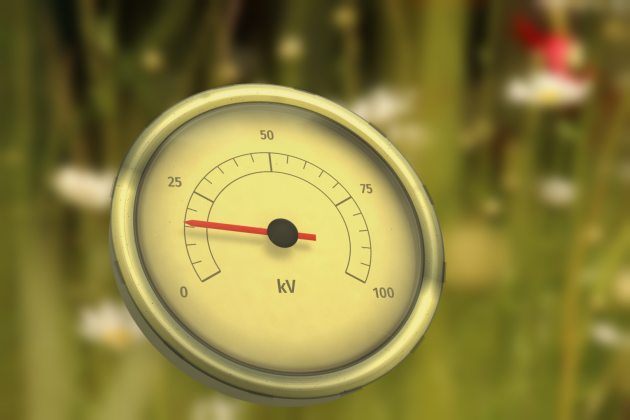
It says 15,kV
